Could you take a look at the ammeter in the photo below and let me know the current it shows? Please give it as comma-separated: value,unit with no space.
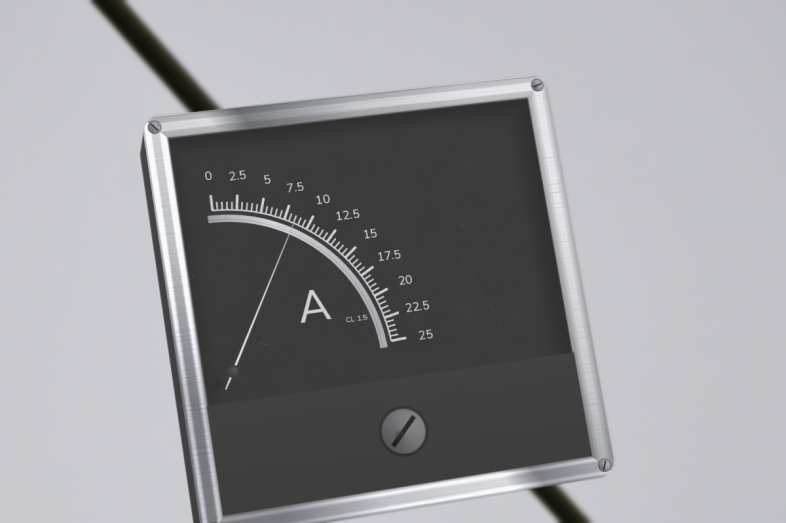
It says 8.5,A
